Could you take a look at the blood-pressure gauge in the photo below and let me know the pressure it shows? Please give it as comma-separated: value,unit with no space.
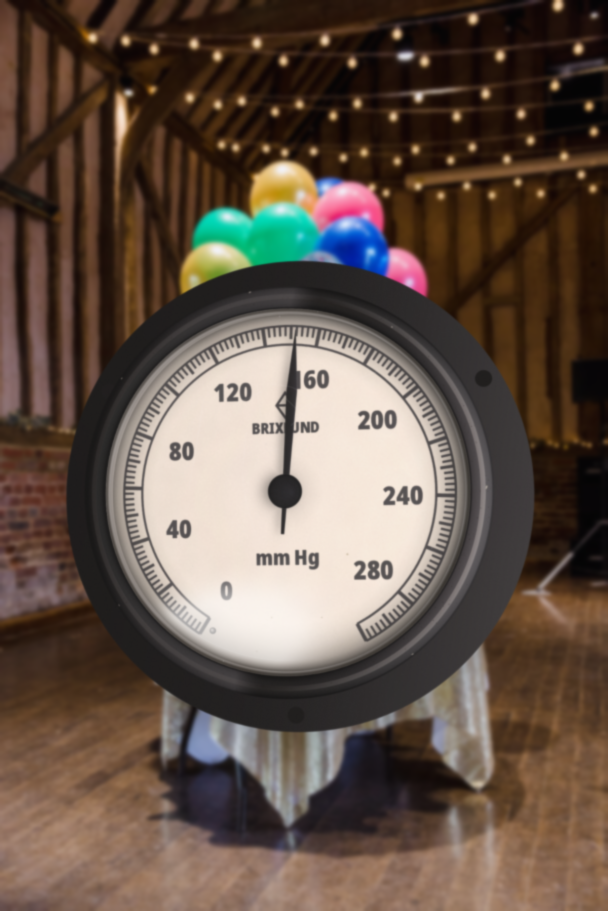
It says 152,mmHg
